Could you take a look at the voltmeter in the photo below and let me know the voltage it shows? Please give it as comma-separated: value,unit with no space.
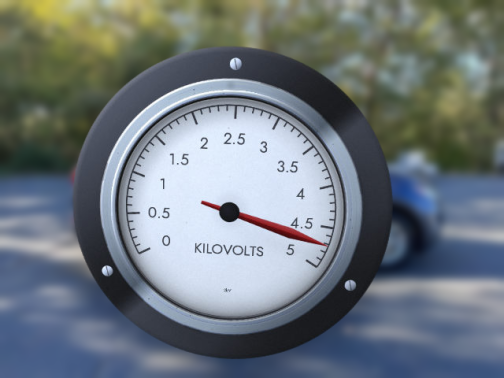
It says 4.7,kV
